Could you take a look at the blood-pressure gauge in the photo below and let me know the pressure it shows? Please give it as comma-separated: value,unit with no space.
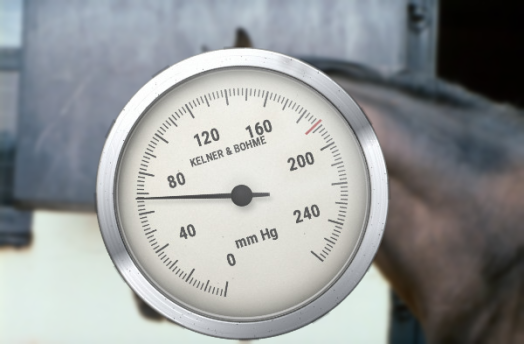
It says 68,mmHg
